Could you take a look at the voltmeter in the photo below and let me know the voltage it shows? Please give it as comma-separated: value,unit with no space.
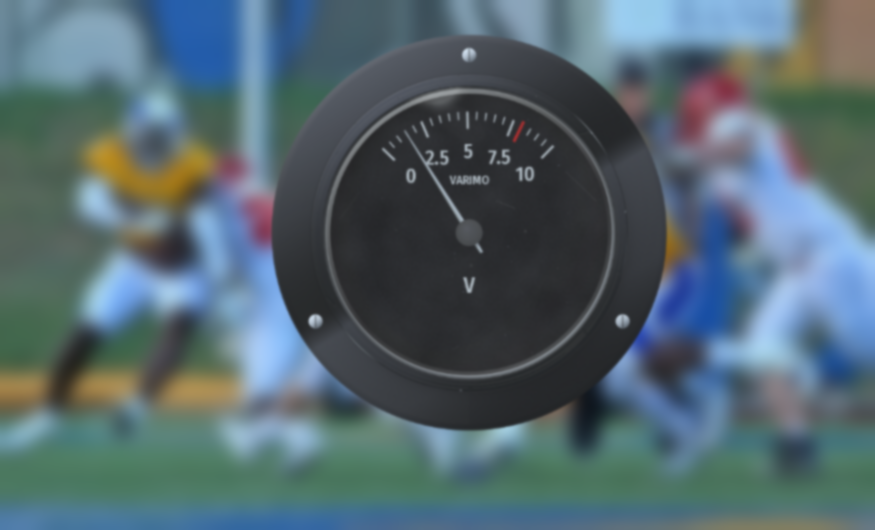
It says 1.5,V
